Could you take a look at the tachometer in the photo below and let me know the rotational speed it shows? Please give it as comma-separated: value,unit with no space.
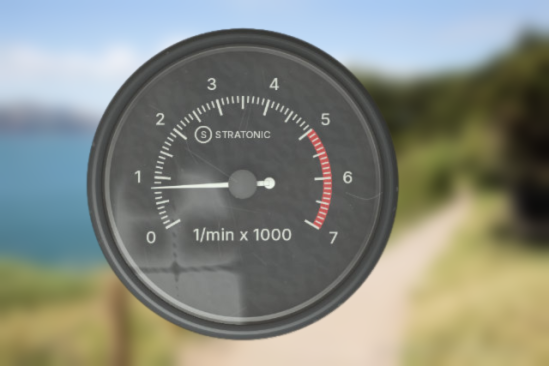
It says 800,rpm
